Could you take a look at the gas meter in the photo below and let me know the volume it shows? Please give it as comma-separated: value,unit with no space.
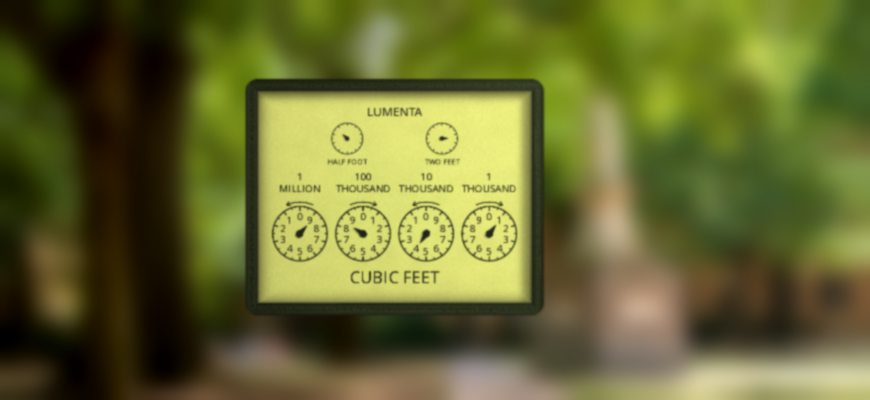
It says 884100,ft³
